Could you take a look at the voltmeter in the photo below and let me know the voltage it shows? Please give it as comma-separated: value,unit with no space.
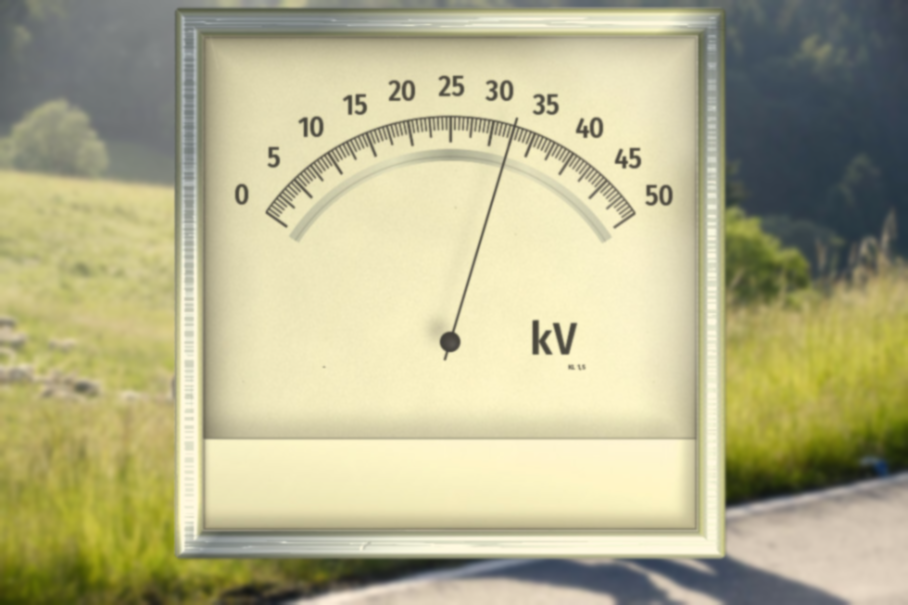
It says 32.5,kV
